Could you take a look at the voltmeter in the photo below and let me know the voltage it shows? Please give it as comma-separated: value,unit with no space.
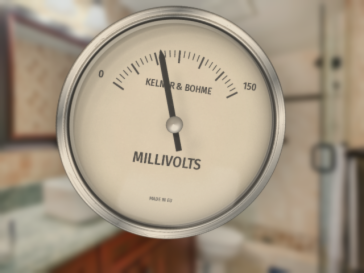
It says 55,mV
